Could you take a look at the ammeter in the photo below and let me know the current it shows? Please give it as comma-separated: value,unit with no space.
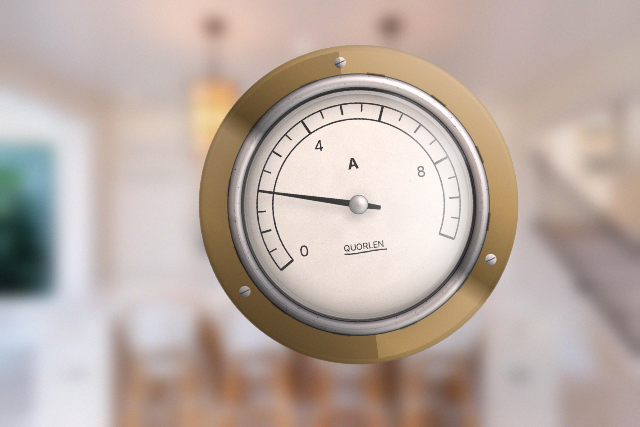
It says 2,A
